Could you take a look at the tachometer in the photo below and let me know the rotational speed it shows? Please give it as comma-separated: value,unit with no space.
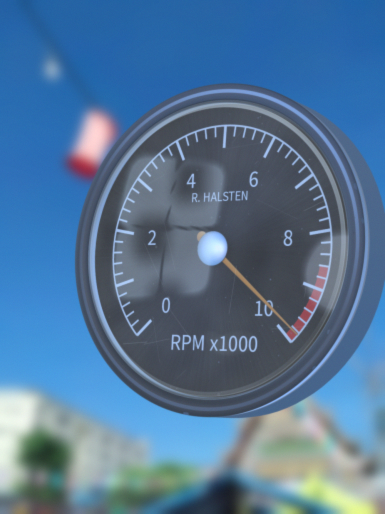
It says 9800,rpm
